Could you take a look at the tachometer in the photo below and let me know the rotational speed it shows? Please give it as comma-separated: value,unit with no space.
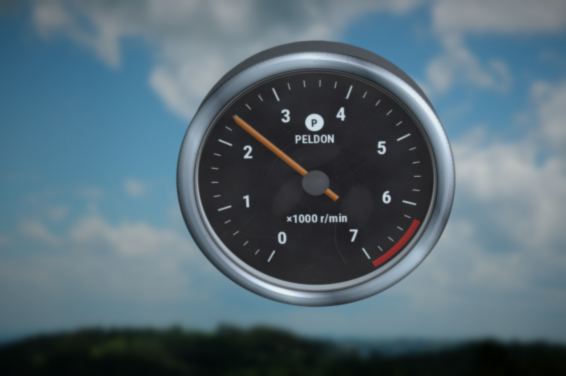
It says 2400,rpm
